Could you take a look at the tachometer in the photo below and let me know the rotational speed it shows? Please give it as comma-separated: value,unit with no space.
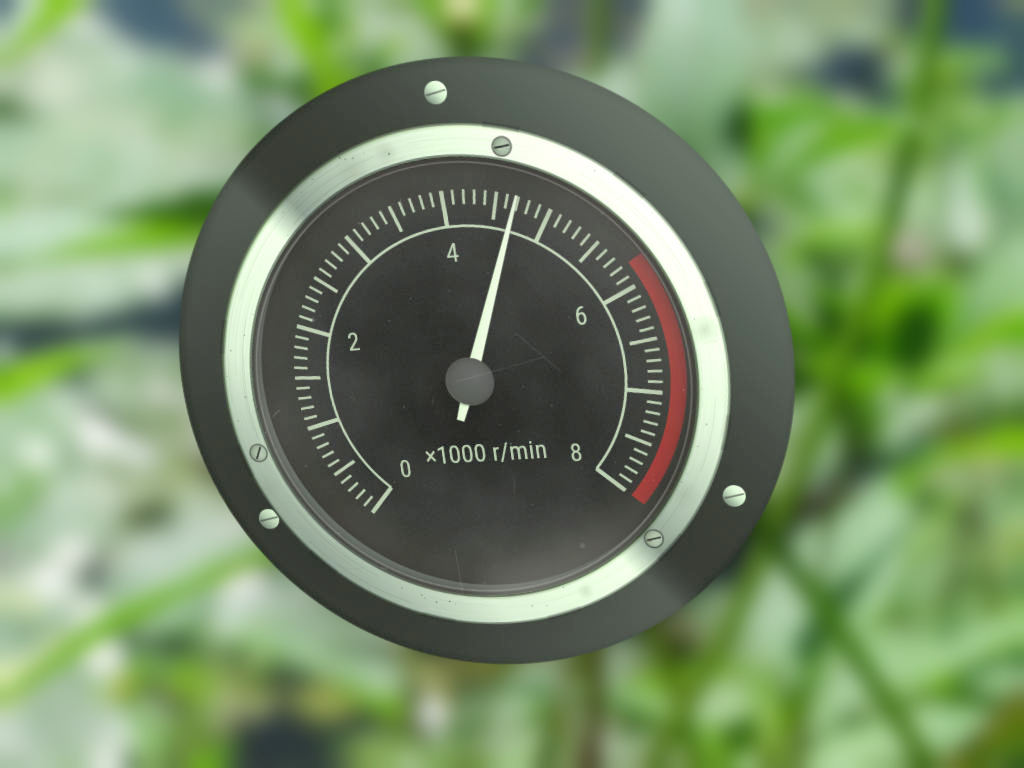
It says 4700,rpm
